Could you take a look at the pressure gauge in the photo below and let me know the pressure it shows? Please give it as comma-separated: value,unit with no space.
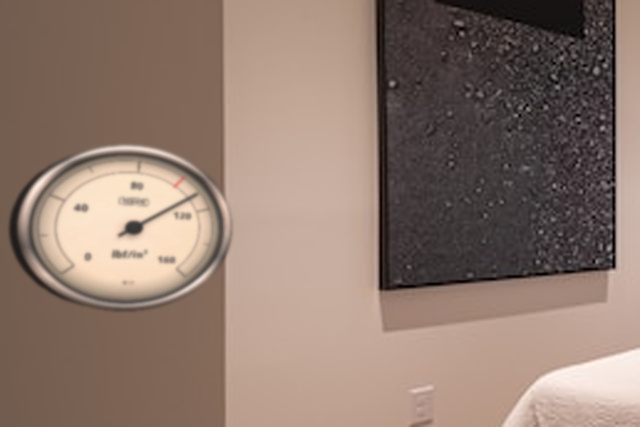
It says 110,psi
